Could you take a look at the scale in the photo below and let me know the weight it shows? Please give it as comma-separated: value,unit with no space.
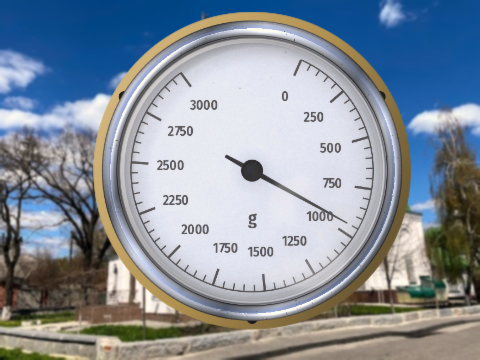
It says 950,g
